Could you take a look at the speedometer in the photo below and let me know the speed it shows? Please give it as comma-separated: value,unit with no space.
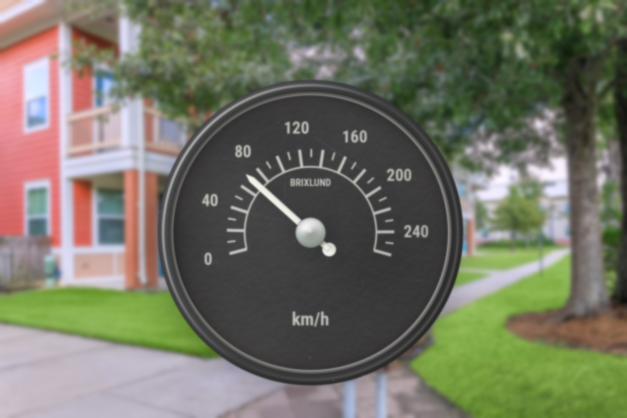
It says 70,km/h
